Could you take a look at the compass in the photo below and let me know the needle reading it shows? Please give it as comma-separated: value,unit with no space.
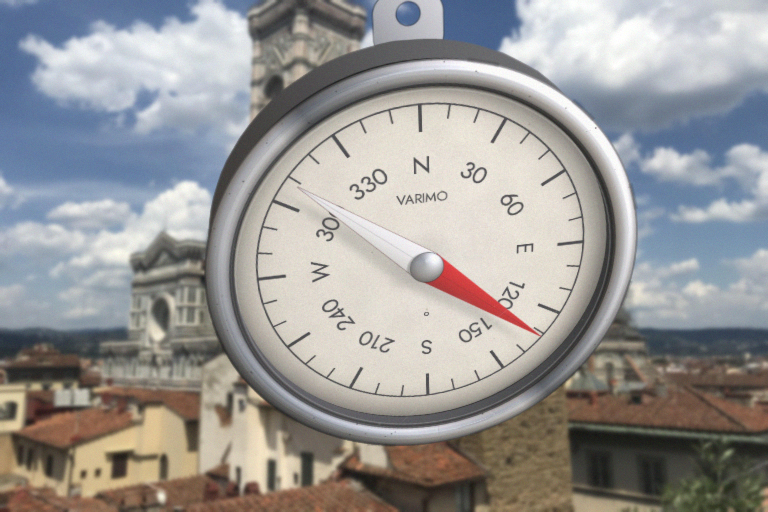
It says 130,°
